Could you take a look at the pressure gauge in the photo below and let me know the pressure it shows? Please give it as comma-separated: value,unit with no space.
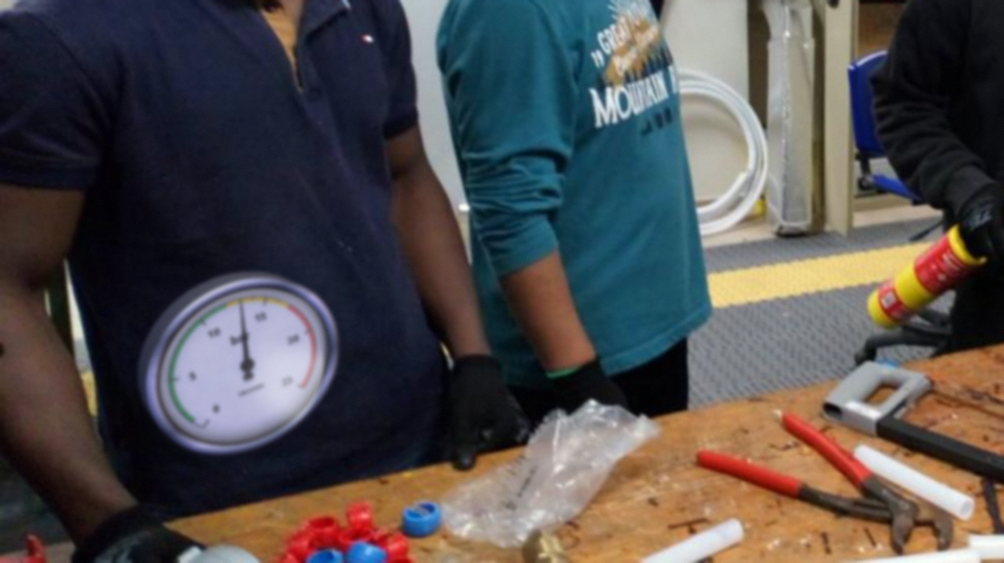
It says 13,bar
